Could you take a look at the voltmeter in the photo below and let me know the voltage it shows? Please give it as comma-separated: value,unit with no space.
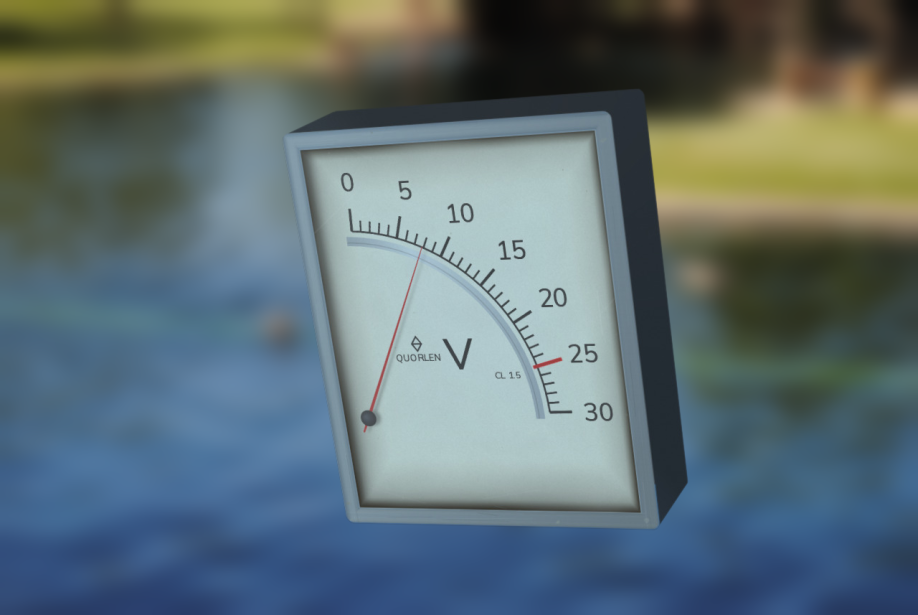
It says 8,V
